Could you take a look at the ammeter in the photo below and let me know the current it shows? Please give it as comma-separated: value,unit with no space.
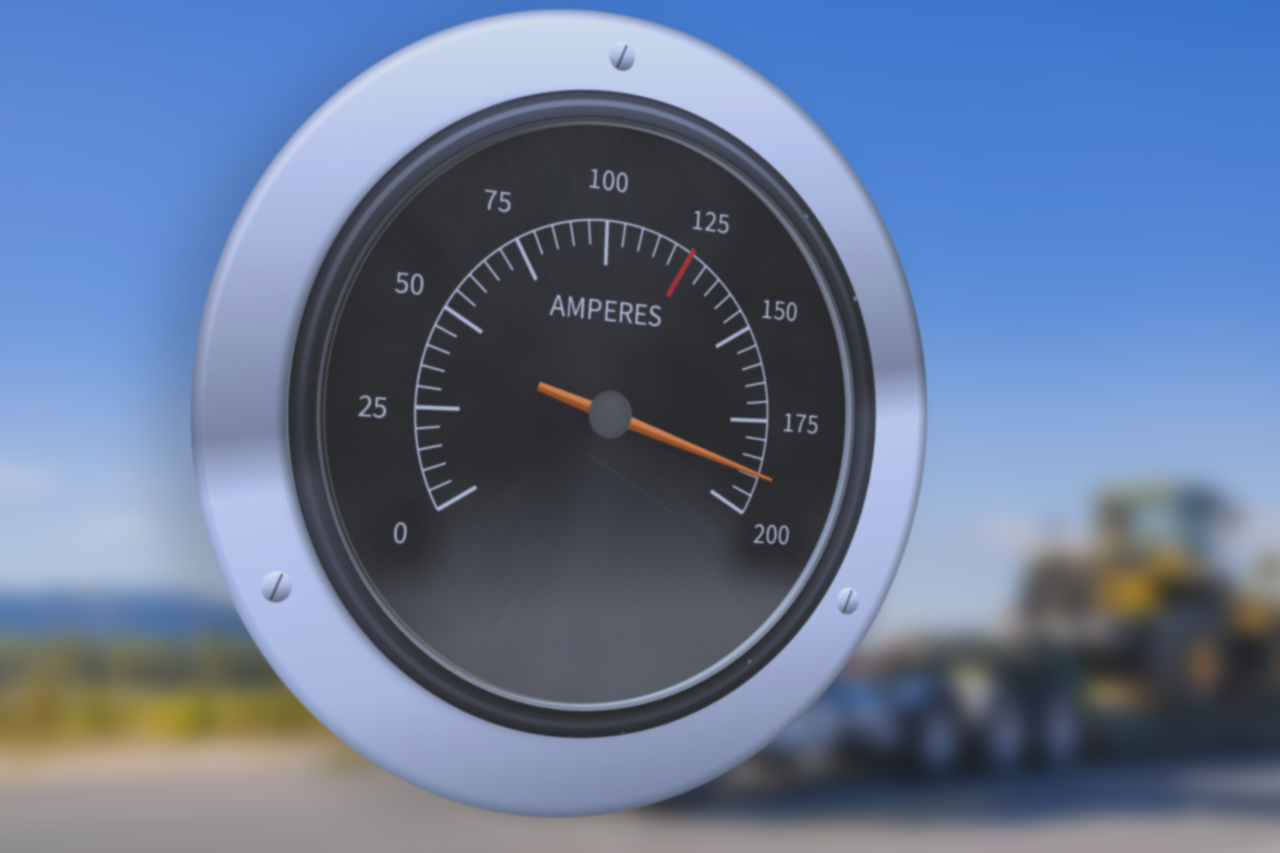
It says 190,A
